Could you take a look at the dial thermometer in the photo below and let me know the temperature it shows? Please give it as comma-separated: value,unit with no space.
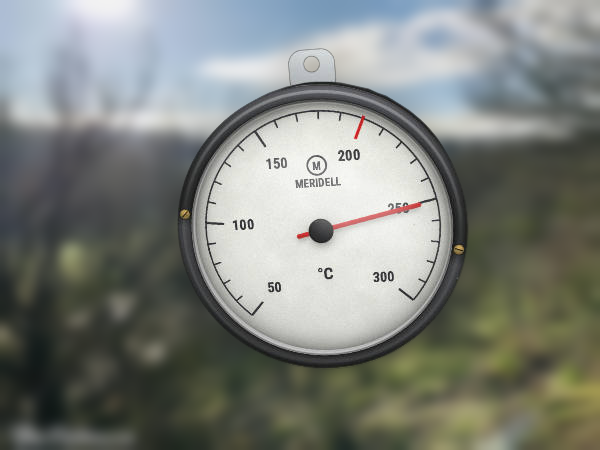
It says 250,°C
